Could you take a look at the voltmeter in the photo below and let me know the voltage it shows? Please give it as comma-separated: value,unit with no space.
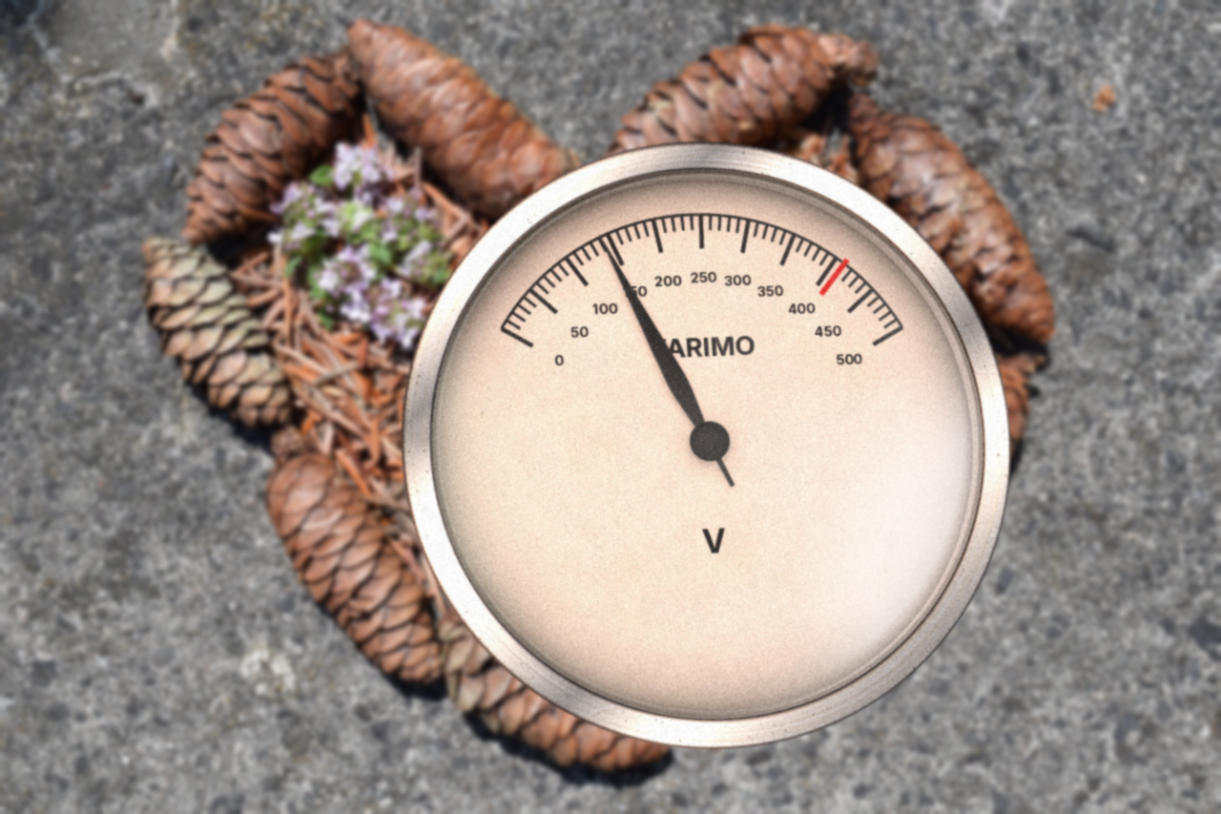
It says 140,V
